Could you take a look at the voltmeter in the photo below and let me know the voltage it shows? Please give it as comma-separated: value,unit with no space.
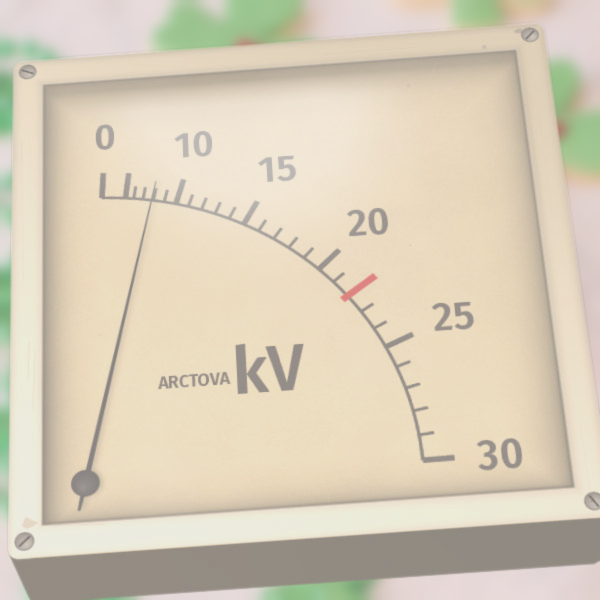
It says 8,kV
